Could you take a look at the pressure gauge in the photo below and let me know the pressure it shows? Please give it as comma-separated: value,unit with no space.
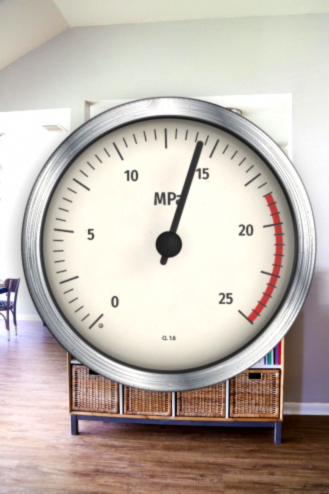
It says 14.25,MPa
